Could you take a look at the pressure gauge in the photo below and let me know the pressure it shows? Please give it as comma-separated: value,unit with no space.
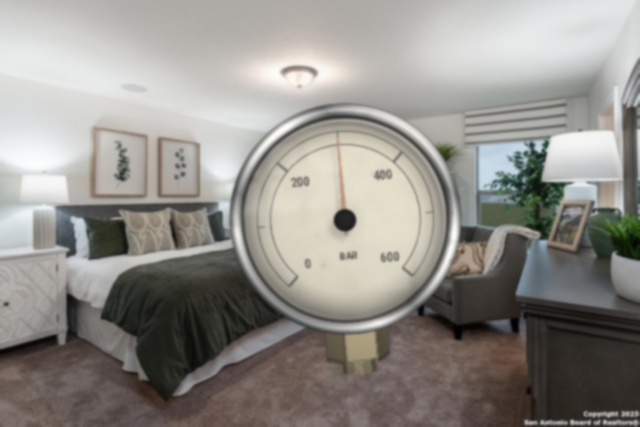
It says 300,bar
